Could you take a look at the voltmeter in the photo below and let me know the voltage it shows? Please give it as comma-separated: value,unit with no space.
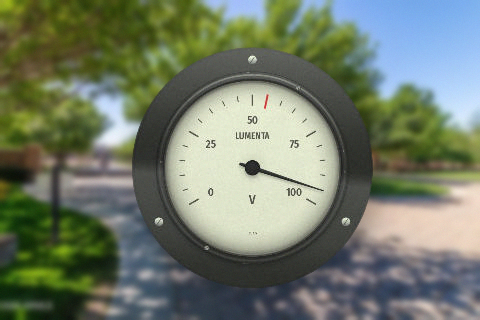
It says 95,V
